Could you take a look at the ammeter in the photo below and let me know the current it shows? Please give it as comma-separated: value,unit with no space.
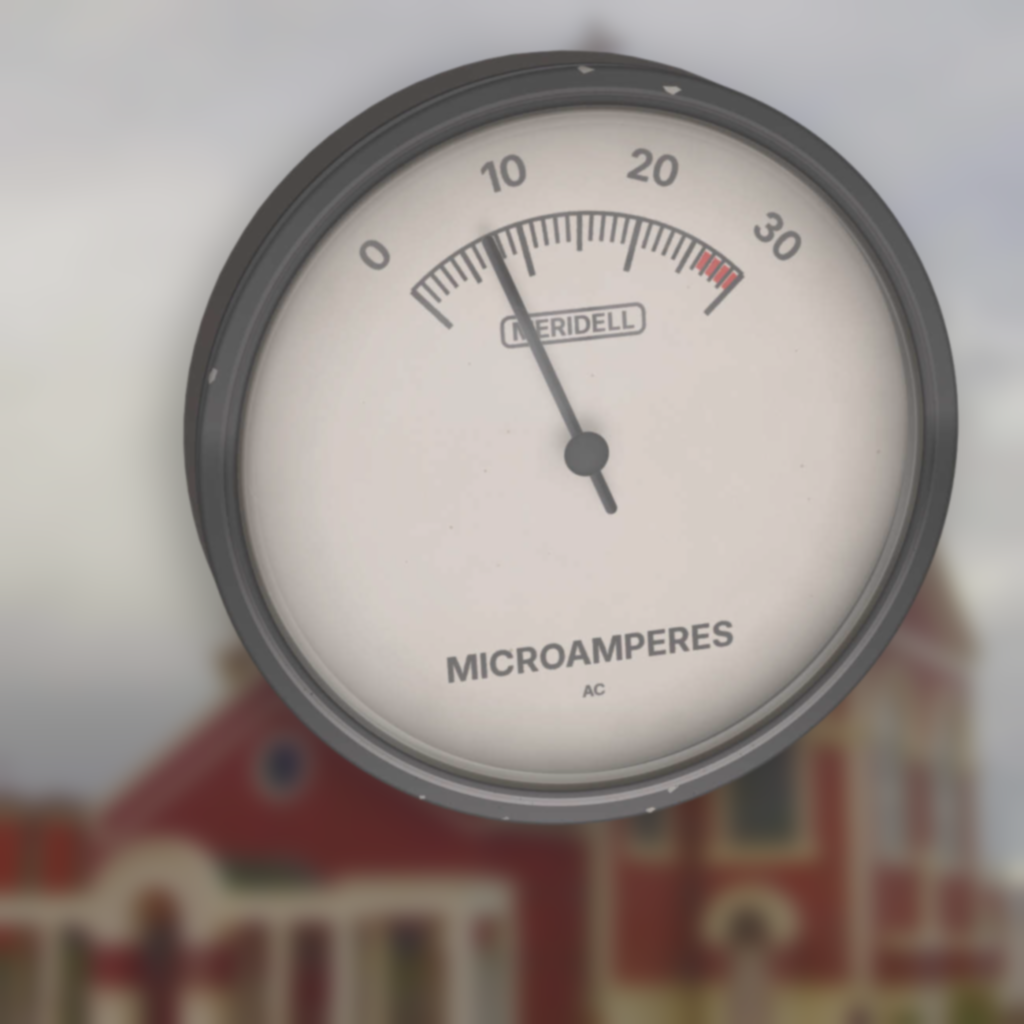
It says 7,µA
